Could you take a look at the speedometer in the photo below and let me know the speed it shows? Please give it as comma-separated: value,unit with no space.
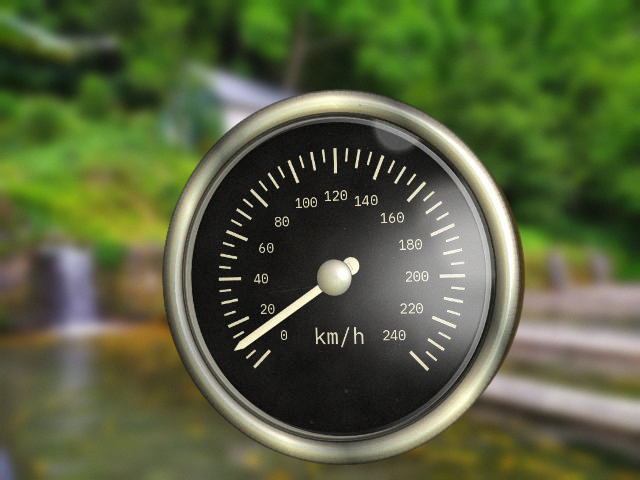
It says 10,km/h
